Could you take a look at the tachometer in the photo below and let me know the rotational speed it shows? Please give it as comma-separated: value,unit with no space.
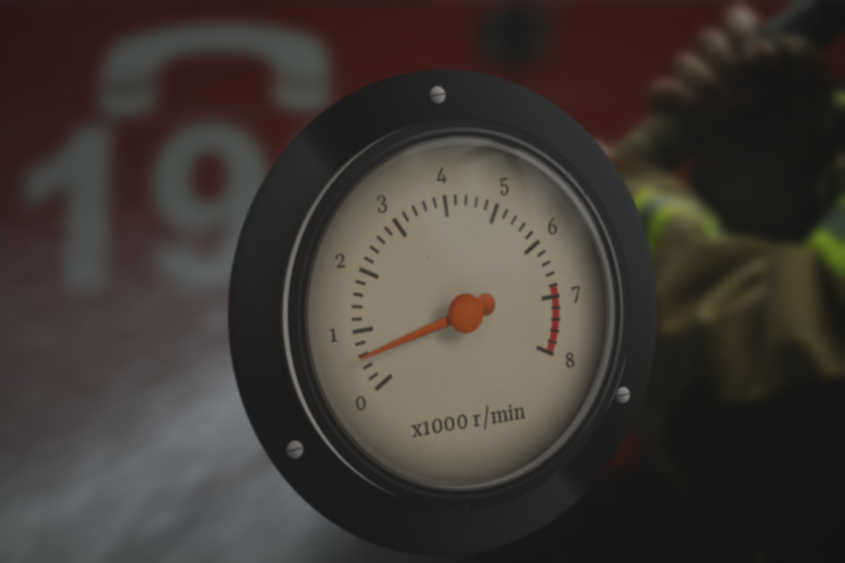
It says 600,rpm
